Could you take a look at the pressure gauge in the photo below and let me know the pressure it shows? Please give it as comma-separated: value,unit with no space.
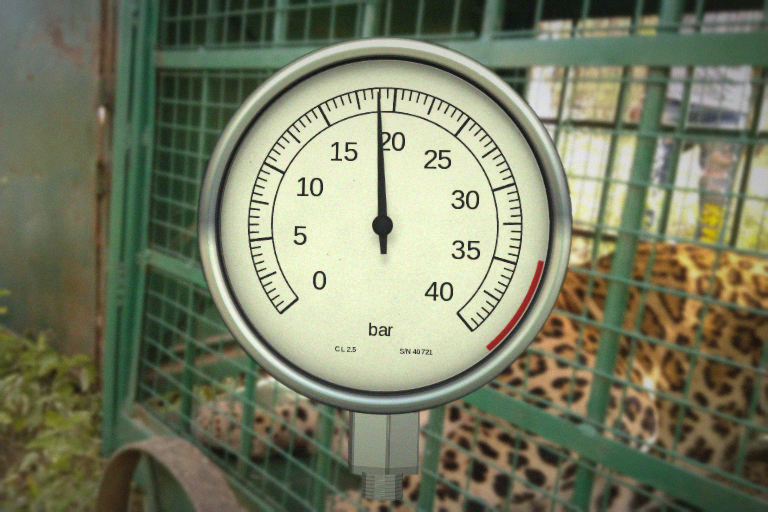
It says 19,bar
